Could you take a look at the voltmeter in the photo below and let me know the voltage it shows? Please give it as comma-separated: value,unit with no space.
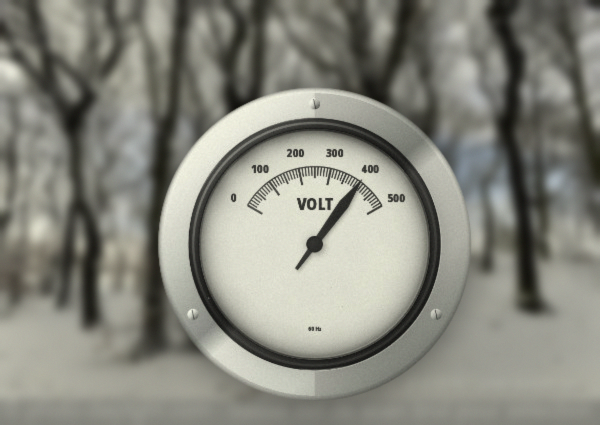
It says 400,V
